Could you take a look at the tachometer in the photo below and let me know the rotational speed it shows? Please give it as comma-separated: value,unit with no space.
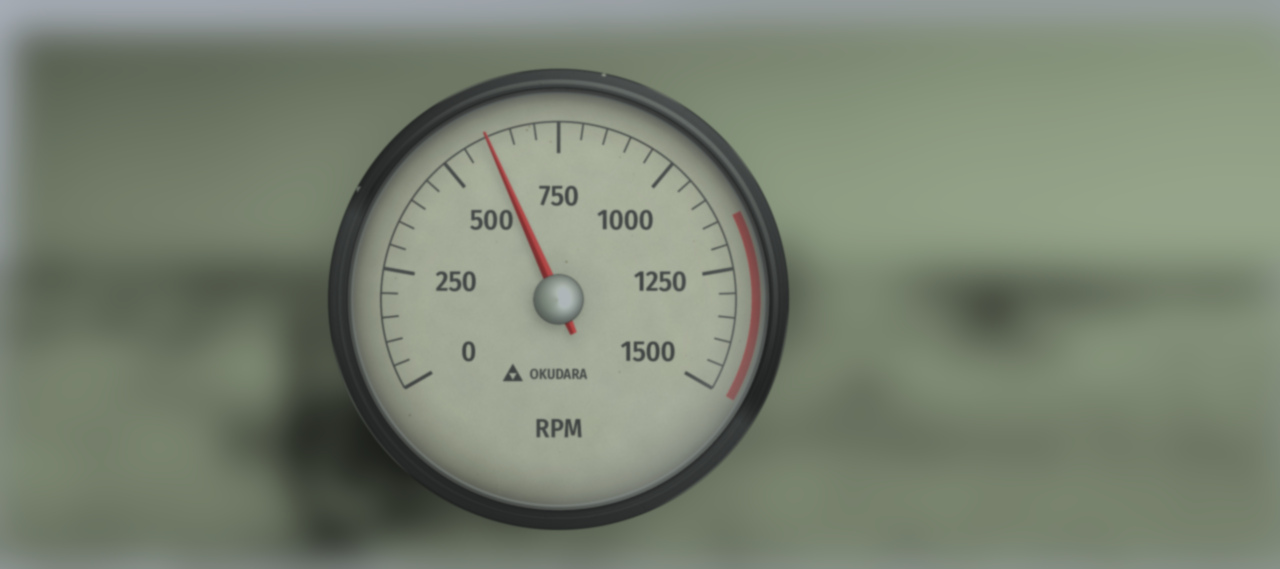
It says 600,rpm
